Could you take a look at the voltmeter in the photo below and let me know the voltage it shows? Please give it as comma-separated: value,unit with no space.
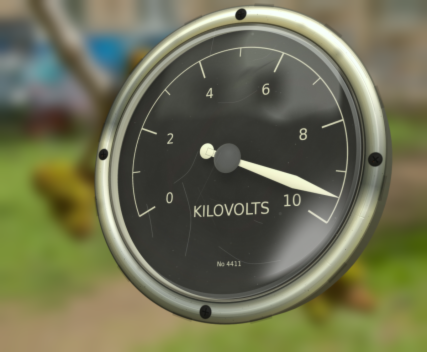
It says 9.5,kV
